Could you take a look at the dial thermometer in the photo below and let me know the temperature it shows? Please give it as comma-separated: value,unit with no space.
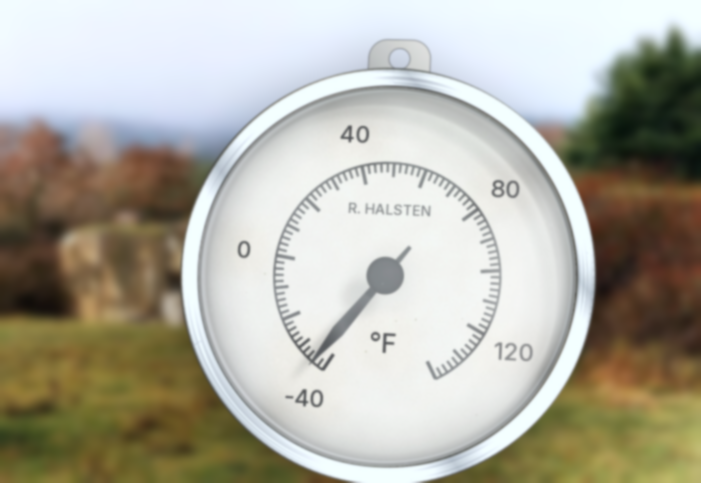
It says -36,°F
